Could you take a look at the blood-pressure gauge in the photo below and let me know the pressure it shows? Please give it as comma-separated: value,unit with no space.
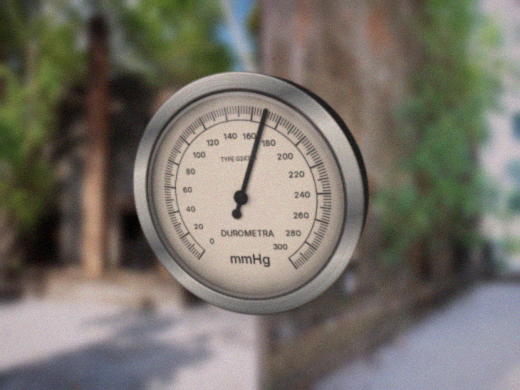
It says 170,mmHg
